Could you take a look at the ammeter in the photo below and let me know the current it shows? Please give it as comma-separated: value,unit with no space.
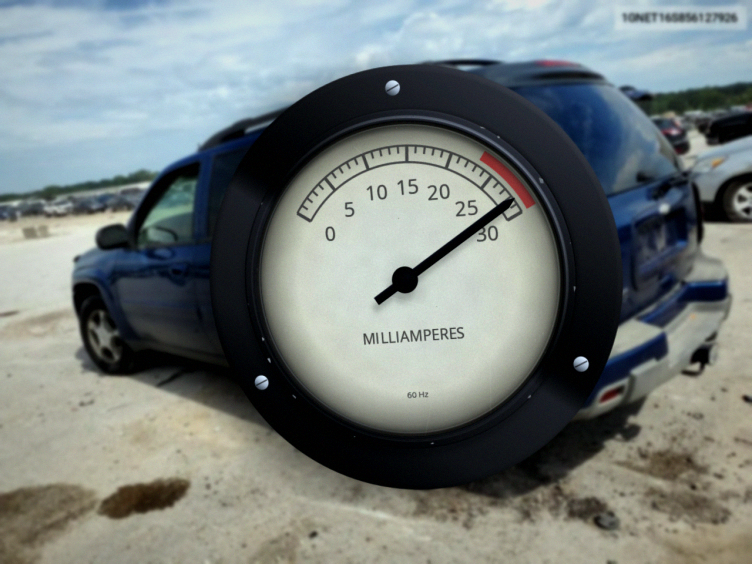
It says 28.5,mA
